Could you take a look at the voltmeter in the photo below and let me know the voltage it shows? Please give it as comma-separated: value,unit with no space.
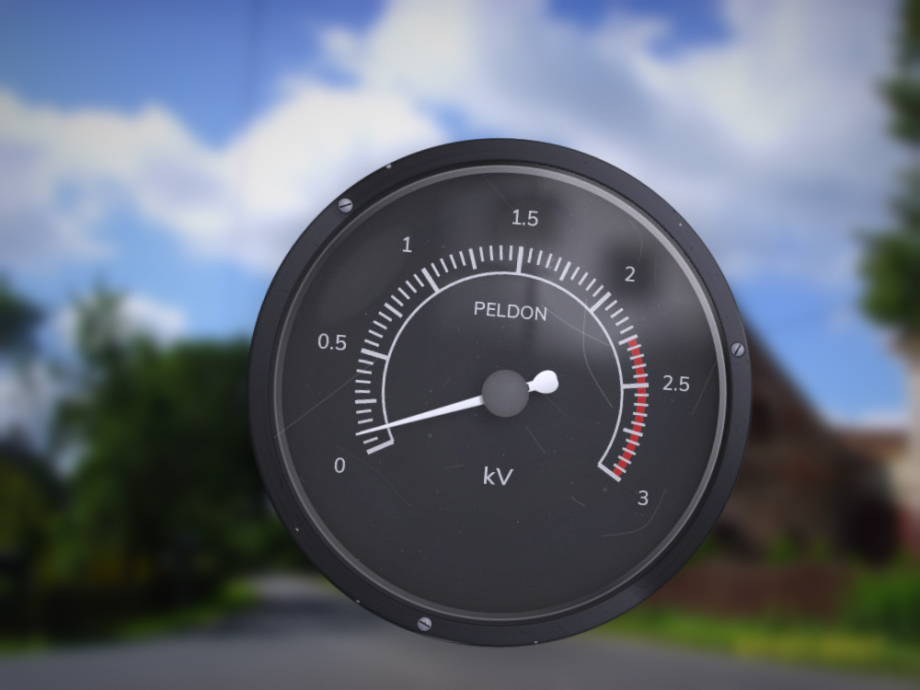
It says 0.1,kV
